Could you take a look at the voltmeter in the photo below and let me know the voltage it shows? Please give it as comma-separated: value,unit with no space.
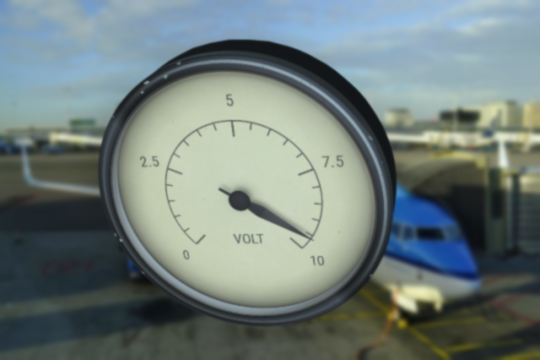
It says 9.5,V
